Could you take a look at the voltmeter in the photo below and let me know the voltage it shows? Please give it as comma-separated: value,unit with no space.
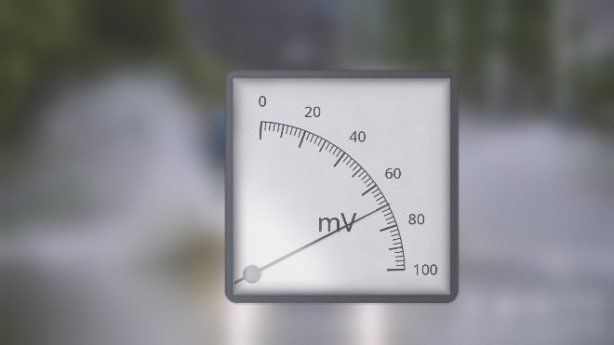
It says 70,mV
